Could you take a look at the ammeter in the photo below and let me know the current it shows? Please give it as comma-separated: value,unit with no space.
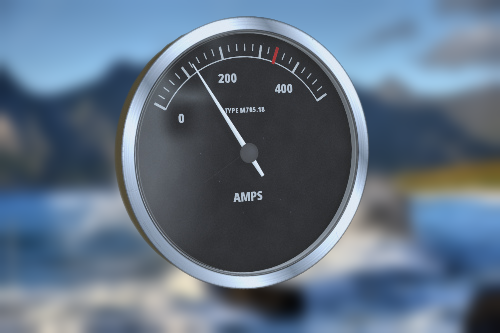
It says 120,A
